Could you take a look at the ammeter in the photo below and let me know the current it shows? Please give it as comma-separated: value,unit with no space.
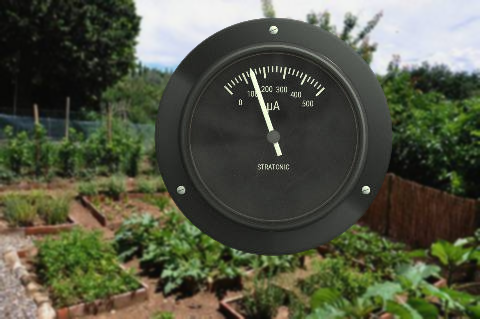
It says 140,µA
